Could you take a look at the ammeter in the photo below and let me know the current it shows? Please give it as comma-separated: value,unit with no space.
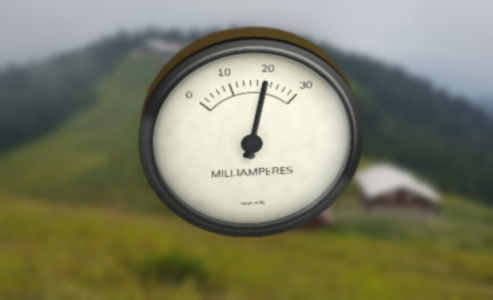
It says 20,mA
